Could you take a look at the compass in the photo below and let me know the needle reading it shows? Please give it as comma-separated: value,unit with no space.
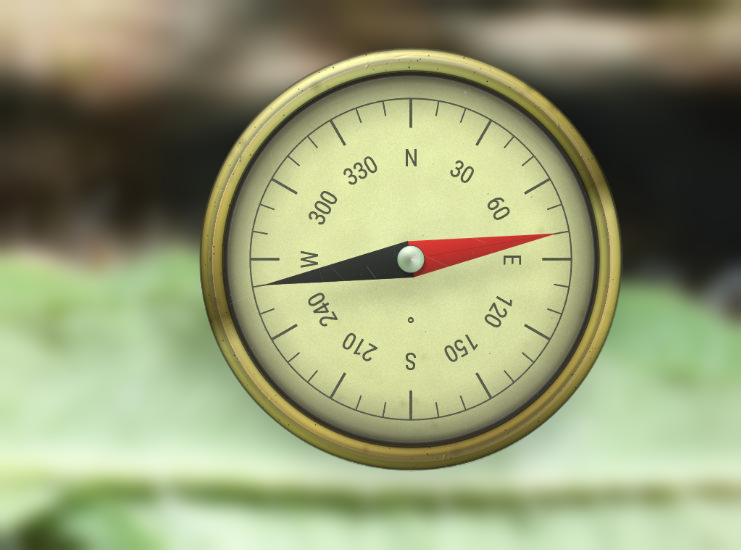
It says 80,°
